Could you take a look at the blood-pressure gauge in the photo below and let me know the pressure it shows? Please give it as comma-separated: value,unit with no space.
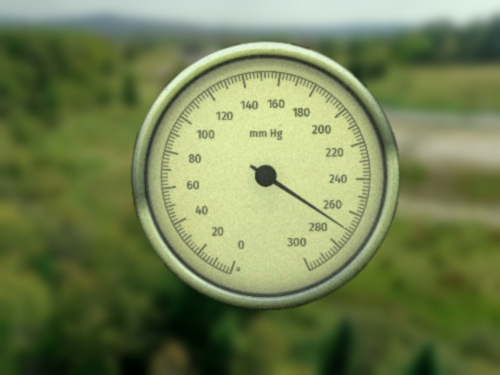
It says 270,mmHg
